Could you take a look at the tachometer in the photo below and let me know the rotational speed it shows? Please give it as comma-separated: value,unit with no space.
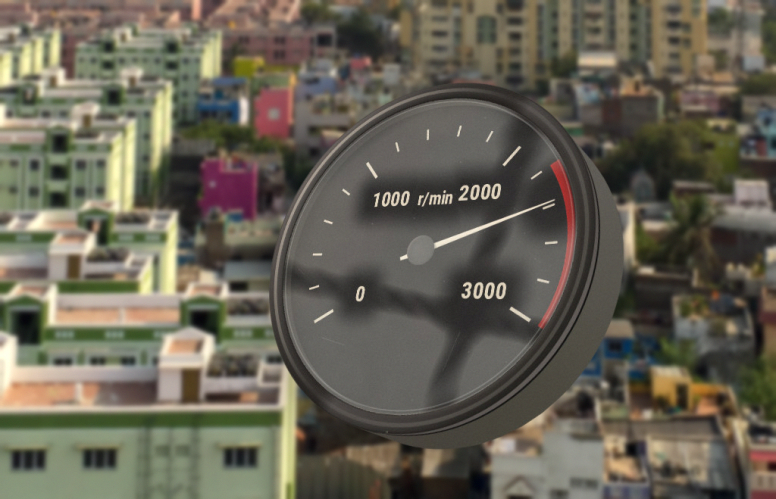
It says 2400,rpm
